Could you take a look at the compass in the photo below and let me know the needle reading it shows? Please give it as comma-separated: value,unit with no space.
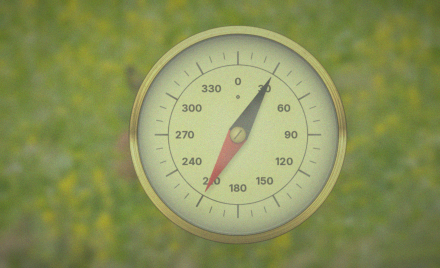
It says 210,°
